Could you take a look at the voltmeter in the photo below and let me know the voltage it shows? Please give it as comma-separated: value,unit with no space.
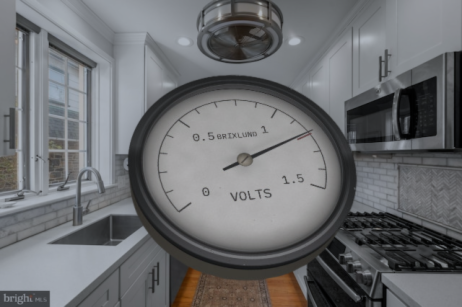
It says 1.2,V
